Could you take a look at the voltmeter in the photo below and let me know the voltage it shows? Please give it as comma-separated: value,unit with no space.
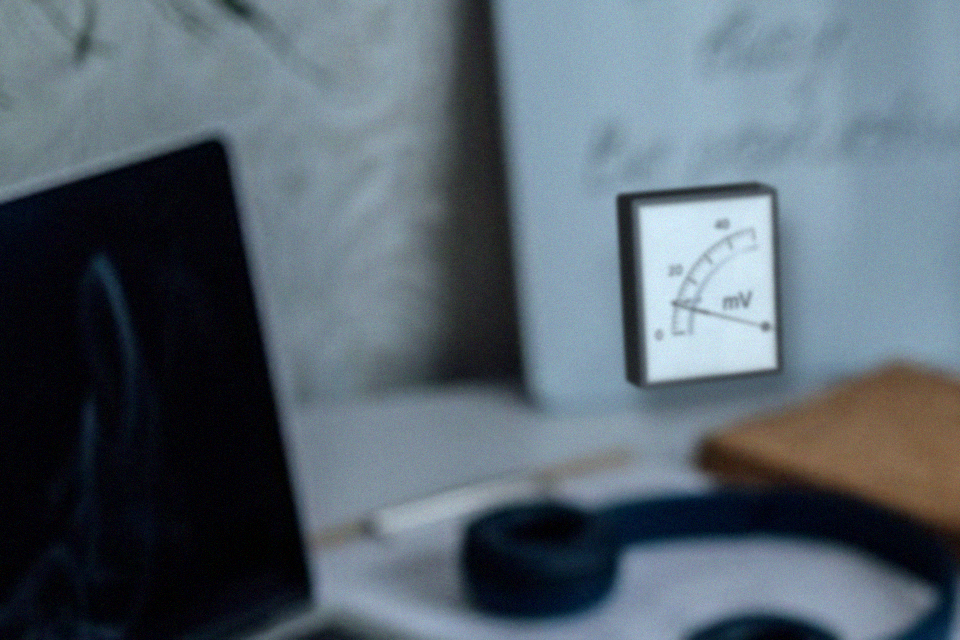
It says 10,mV
